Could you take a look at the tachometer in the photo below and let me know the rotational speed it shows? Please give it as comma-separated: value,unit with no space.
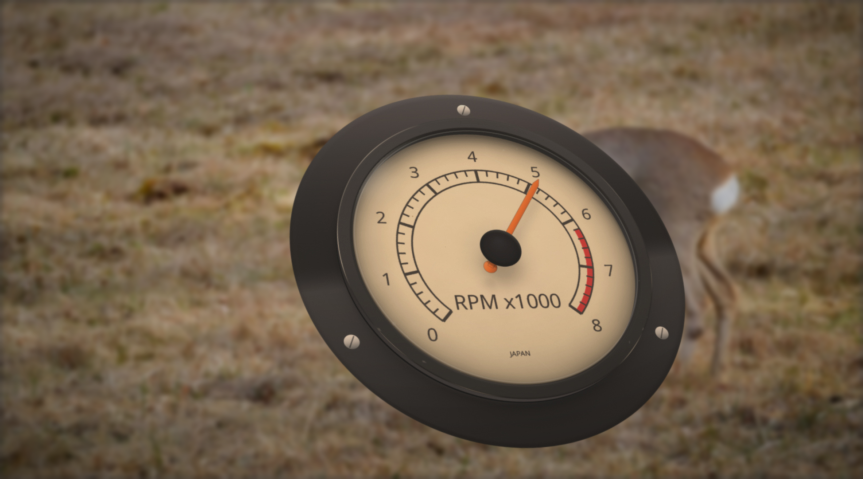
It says 5100,rpm
